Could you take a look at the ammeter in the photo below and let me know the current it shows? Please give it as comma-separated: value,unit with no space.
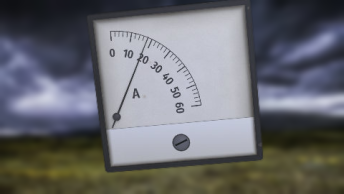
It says 18,A
